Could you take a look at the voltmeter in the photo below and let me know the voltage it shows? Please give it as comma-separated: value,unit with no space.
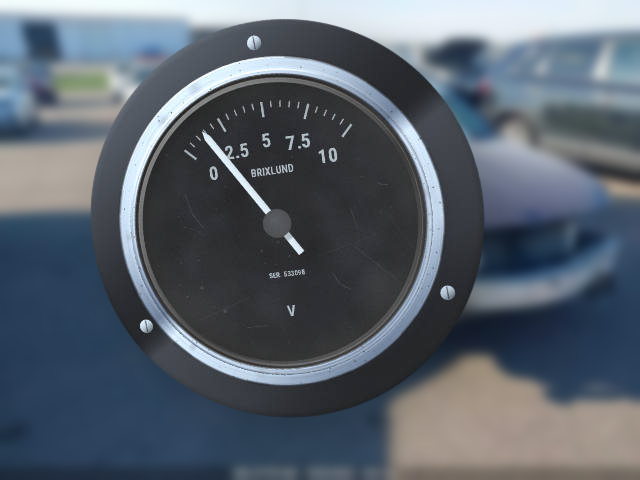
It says 1.5,V
